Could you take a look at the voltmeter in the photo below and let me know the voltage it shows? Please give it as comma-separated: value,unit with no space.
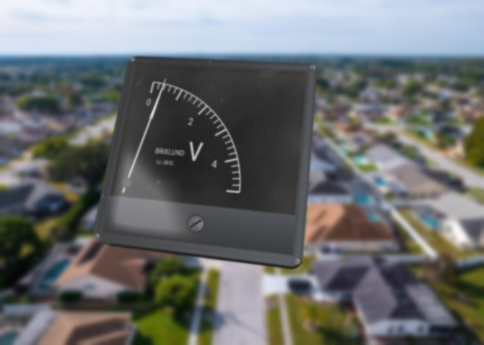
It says 0.4,V
